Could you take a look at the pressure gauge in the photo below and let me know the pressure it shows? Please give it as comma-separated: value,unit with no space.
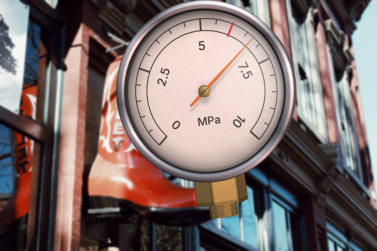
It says 6.75,MPa
